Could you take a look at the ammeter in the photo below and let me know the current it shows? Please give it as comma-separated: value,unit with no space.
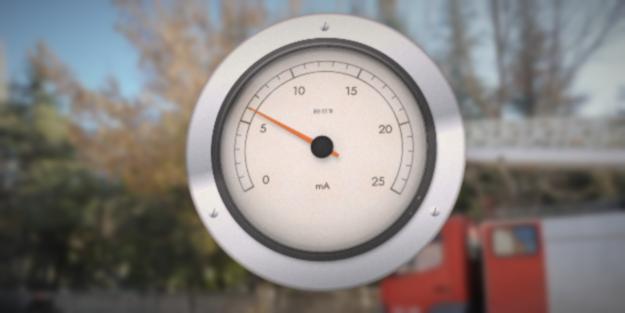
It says 6,mA
